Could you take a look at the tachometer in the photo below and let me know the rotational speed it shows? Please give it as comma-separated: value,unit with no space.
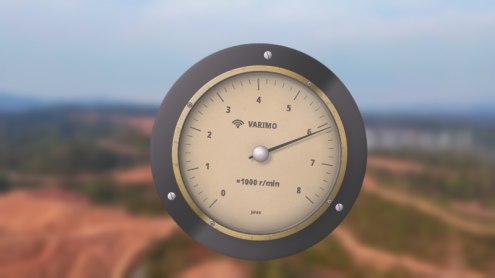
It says 6100,rpm
